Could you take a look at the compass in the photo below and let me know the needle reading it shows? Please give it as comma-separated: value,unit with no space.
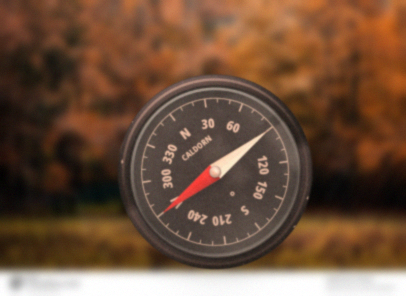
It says 270,°
